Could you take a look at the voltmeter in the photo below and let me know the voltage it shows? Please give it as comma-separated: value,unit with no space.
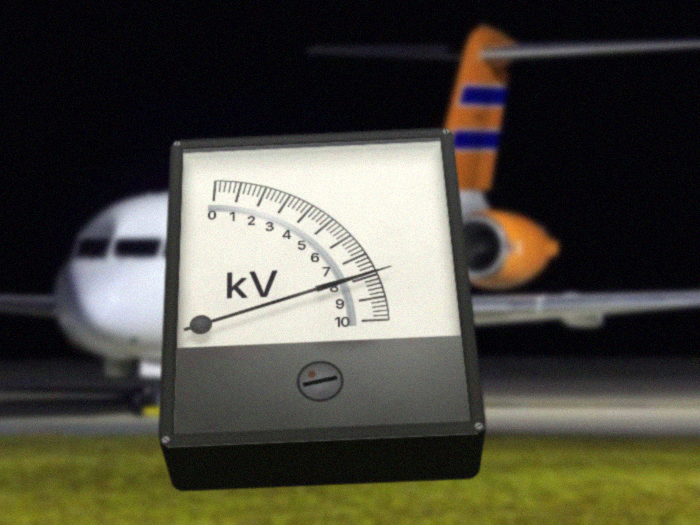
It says 8,kV
